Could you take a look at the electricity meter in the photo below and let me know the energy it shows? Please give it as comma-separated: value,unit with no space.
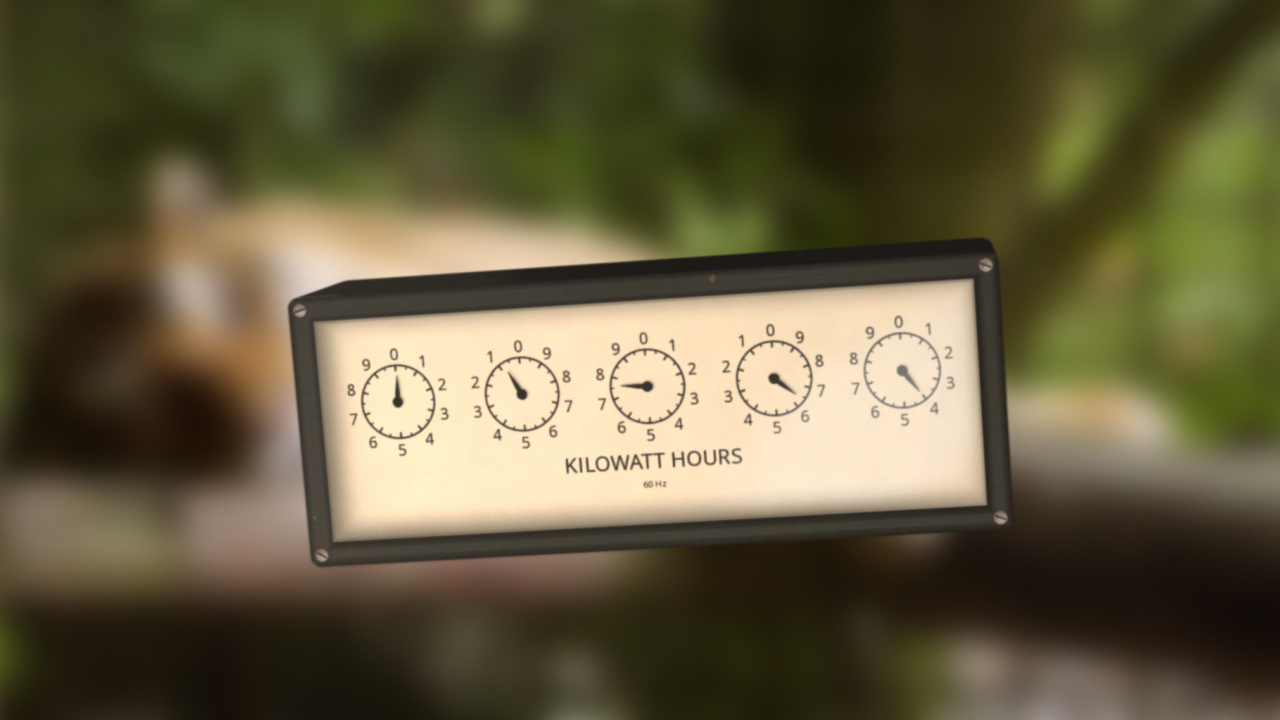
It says 764,kWh
